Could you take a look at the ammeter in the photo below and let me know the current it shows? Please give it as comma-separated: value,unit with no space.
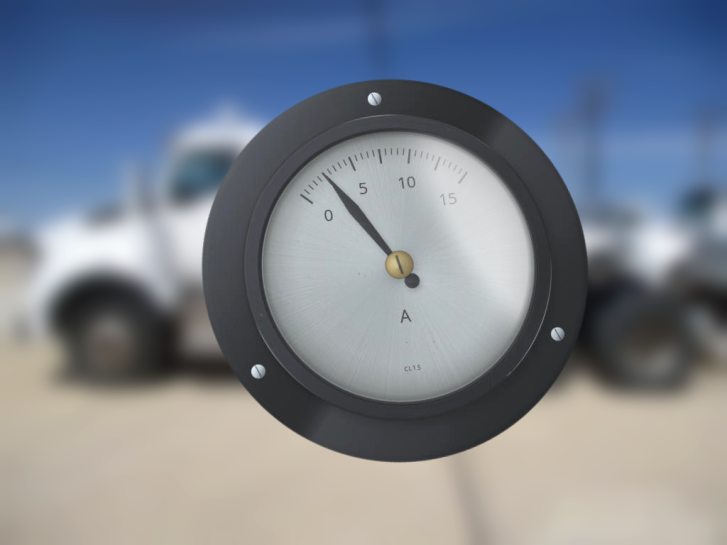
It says 2.5,A
